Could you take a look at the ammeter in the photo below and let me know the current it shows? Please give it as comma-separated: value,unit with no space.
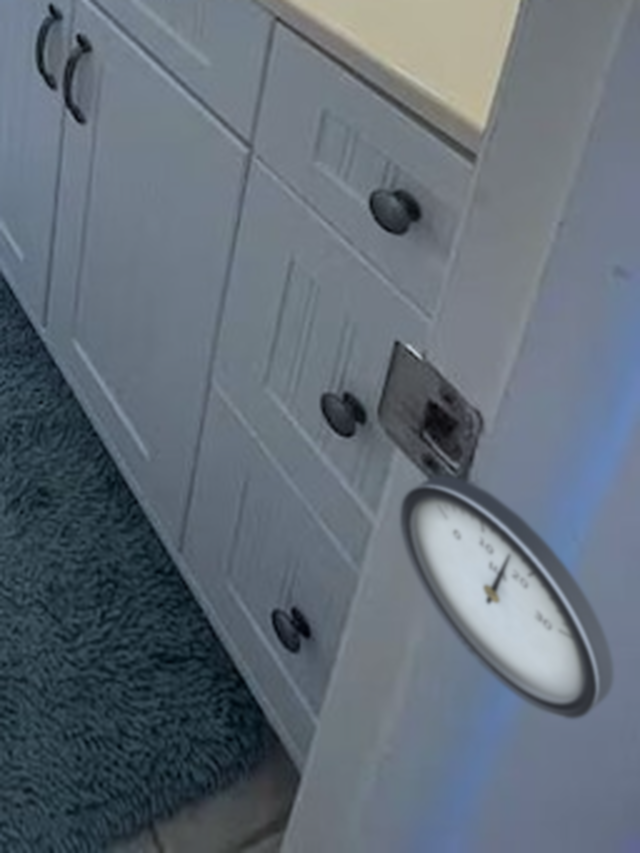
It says 16,µA
